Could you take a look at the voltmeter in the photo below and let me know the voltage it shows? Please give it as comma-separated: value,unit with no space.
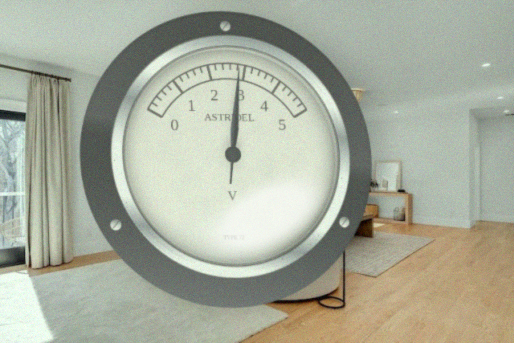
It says 2.8,V
